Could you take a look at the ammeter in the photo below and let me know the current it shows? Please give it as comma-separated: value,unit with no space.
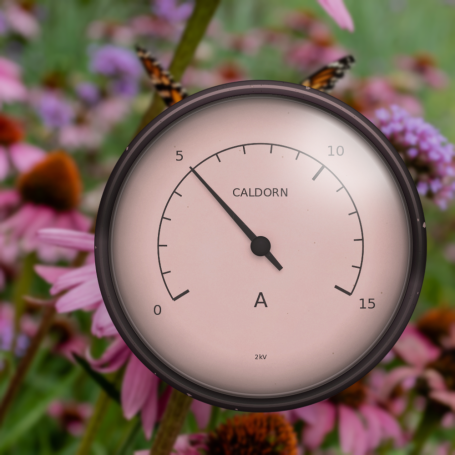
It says 5,A
